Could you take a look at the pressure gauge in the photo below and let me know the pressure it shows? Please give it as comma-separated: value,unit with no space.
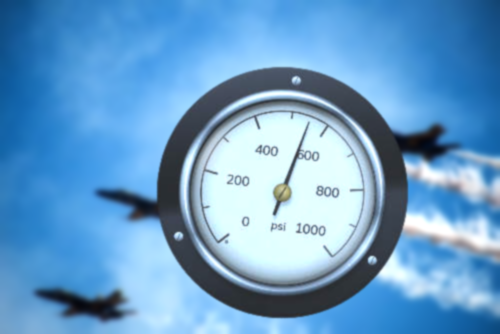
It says 550,psi
